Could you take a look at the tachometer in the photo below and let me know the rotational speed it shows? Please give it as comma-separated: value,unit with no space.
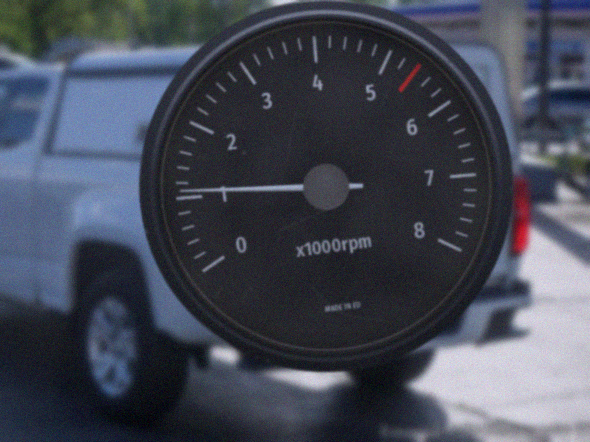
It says 1100,rpm
